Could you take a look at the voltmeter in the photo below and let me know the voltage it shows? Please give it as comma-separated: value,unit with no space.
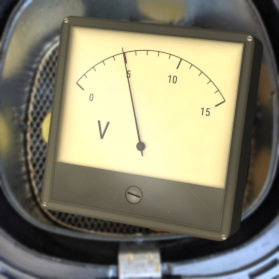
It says 5,V
